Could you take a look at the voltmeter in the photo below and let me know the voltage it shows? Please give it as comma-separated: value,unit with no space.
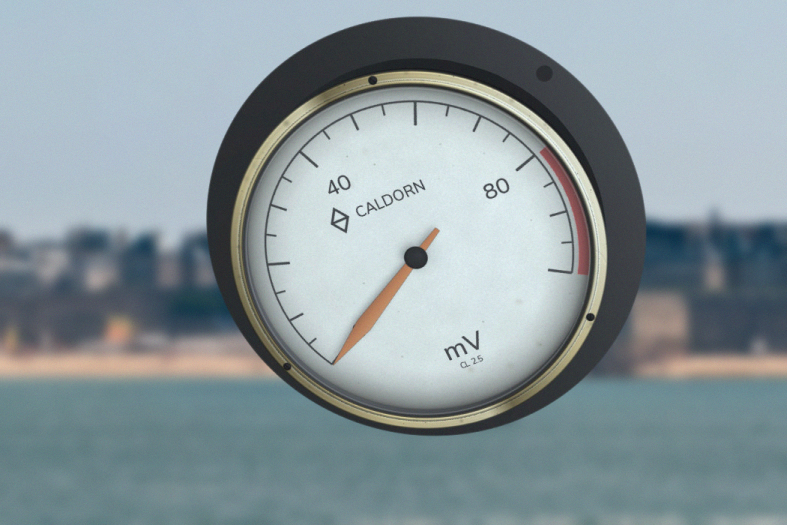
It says 0,mV
